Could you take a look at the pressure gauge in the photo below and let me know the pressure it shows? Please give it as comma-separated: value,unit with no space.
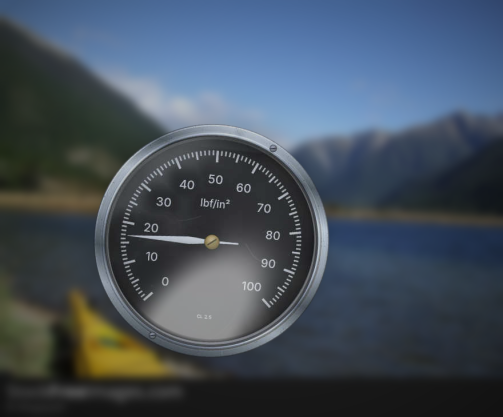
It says 17,psi
